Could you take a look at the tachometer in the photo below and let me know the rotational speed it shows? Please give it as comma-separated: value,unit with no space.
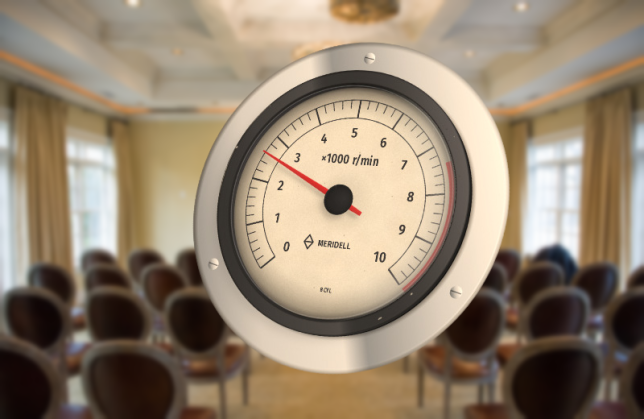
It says 2600,rpm
